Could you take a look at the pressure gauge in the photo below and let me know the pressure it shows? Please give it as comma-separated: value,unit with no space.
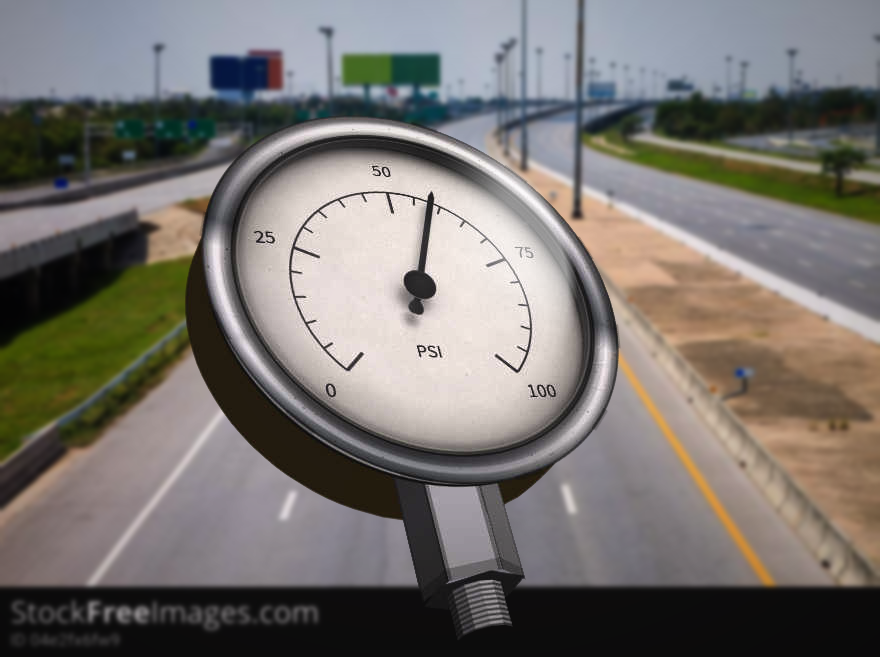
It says 57.5,psi
